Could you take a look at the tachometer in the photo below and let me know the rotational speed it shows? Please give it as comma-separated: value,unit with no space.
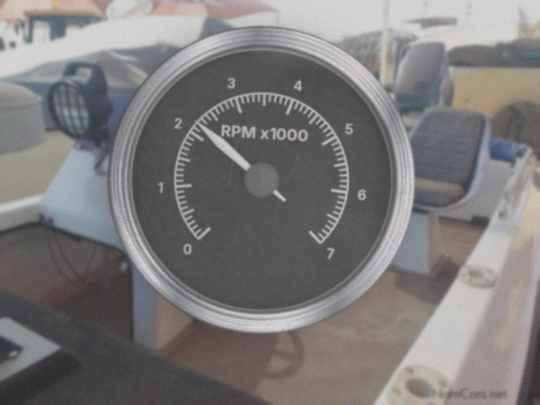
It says 2200,rpm
